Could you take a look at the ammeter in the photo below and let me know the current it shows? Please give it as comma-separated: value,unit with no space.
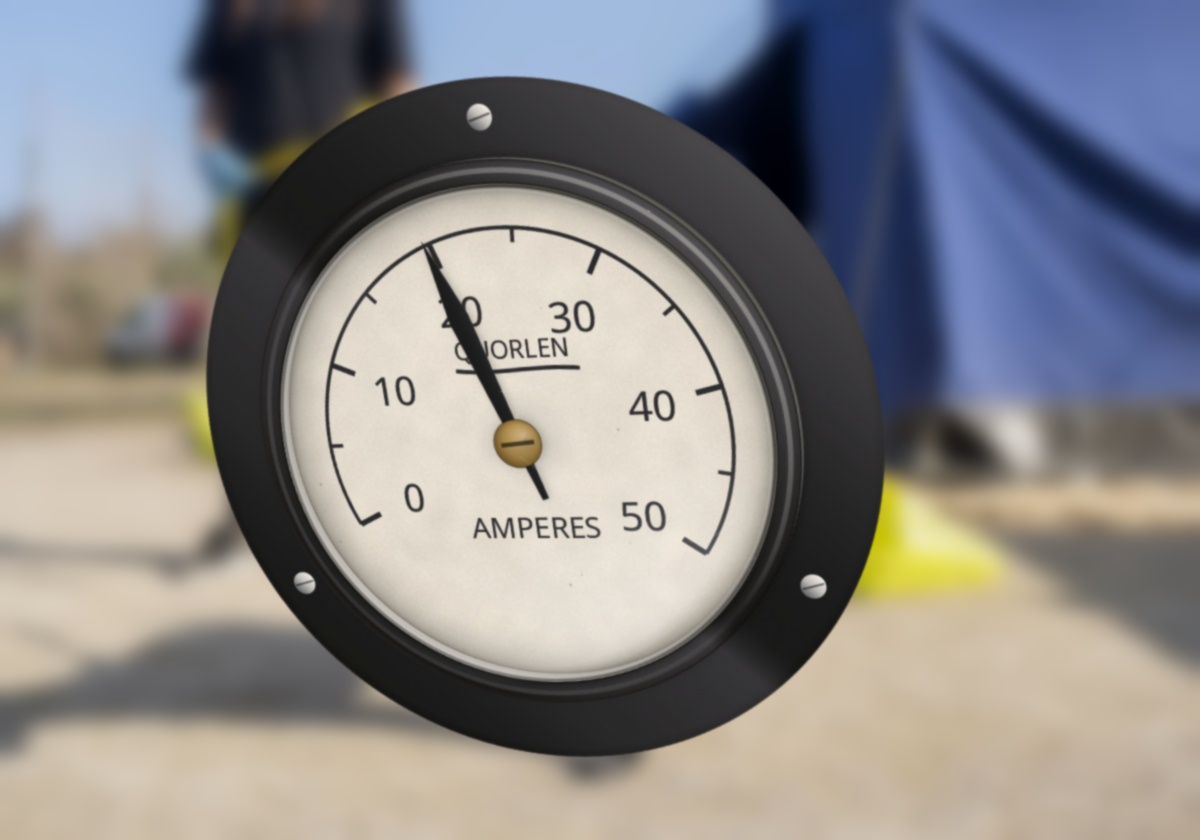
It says 20,A
